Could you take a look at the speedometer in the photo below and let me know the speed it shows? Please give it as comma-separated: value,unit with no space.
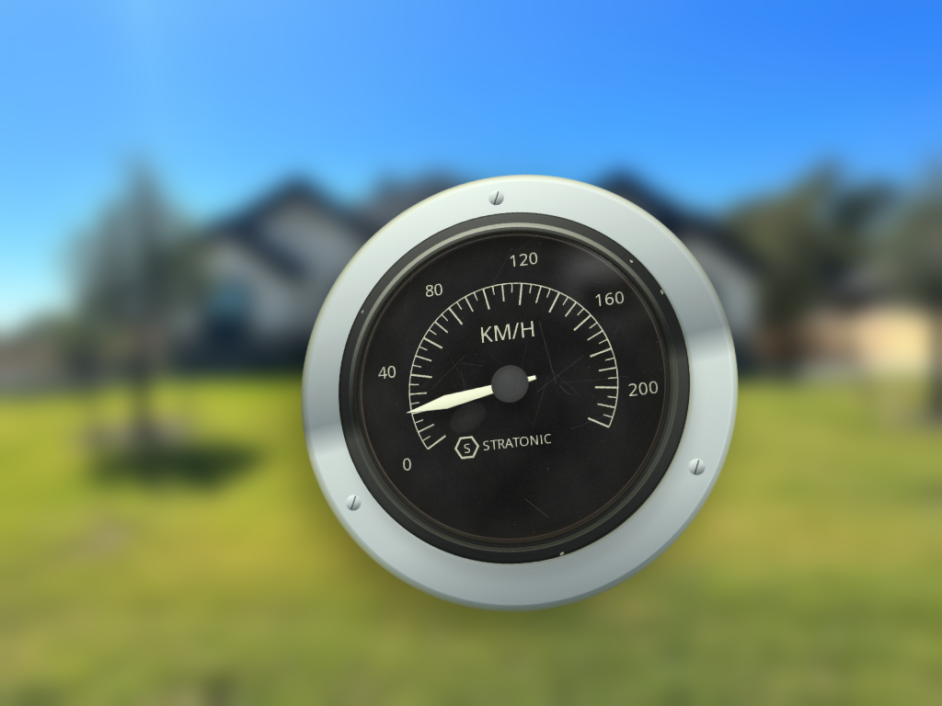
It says 20,km/h
